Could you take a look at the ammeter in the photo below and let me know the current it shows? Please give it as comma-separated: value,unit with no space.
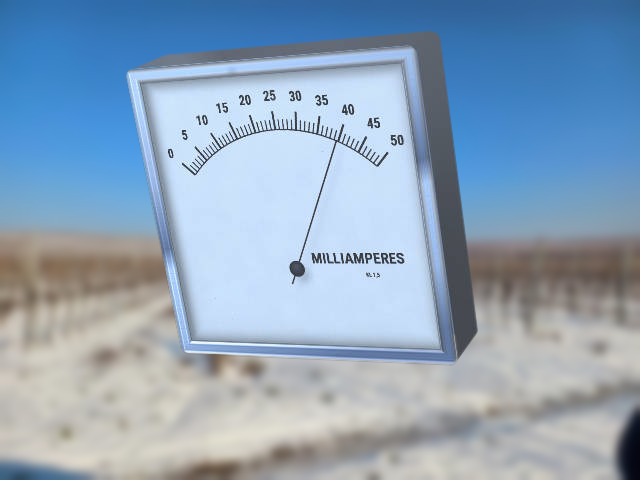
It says 40,mA
